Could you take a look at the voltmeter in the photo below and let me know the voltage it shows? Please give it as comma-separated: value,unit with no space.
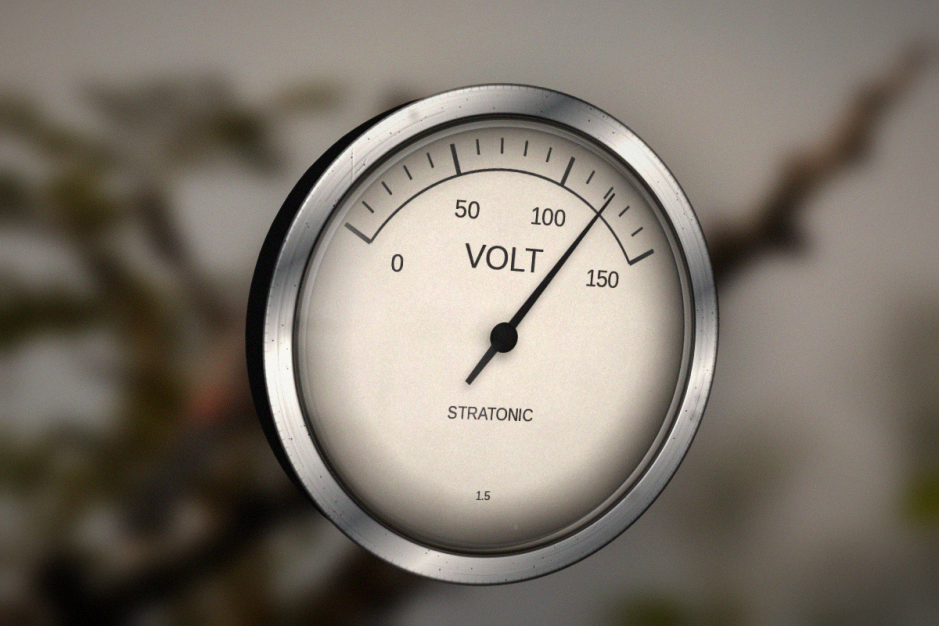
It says 120,V
